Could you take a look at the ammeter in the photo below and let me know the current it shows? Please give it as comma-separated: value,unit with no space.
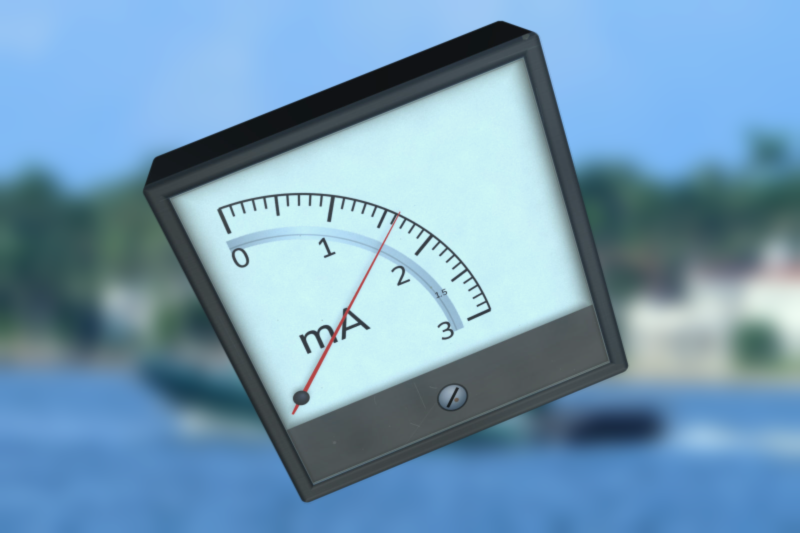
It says 1.6,mA
